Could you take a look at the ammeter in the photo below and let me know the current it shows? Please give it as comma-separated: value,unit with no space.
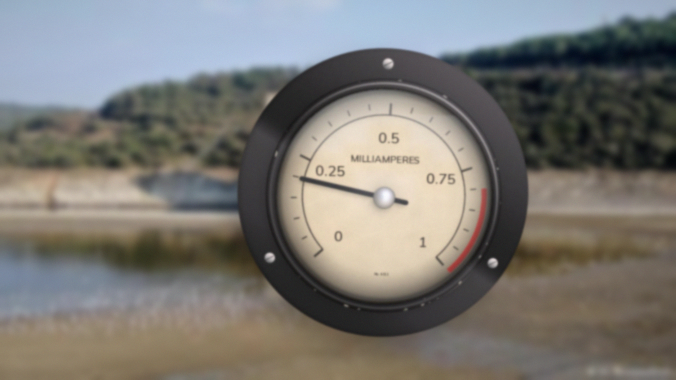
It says 0.2,mA
